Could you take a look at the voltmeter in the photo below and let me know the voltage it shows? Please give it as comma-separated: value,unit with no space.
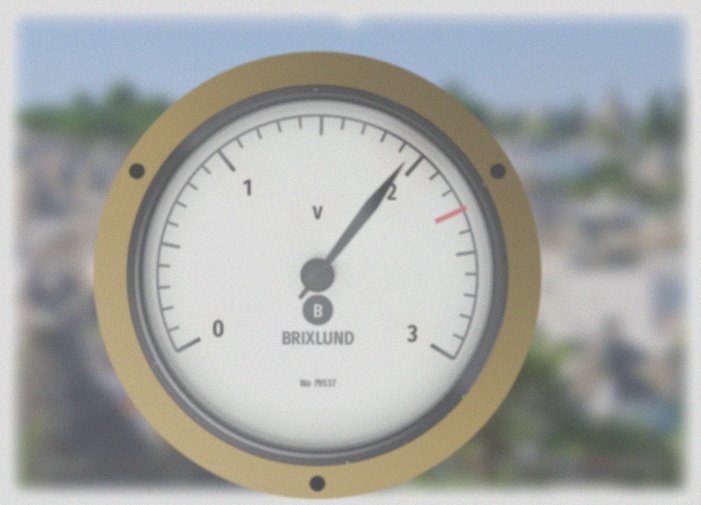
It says 1.95,V
